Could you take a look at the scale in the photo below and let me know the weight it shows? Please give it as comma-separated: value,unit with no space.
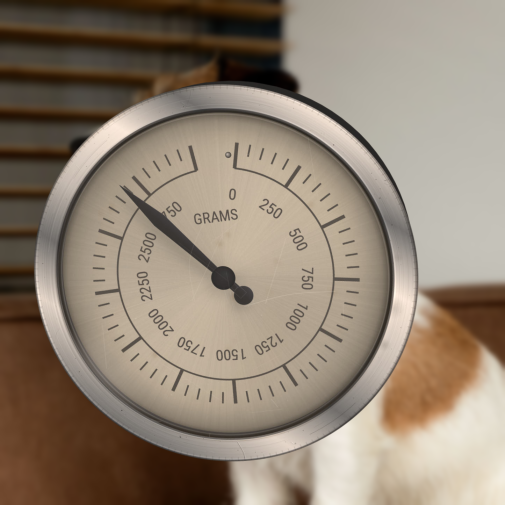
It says 2700,g
